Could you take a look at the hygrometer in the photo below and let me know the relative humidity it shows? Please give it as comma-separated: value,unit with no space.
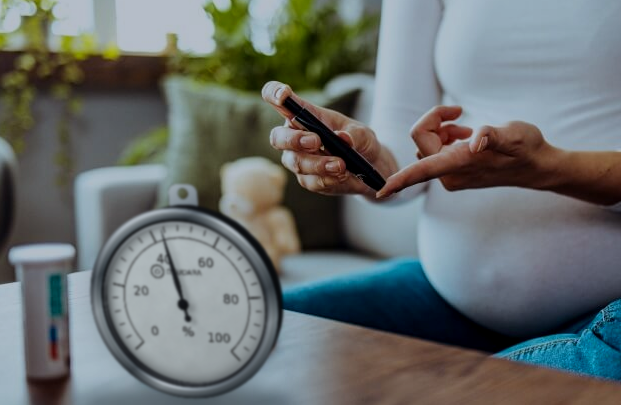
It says 44,%
